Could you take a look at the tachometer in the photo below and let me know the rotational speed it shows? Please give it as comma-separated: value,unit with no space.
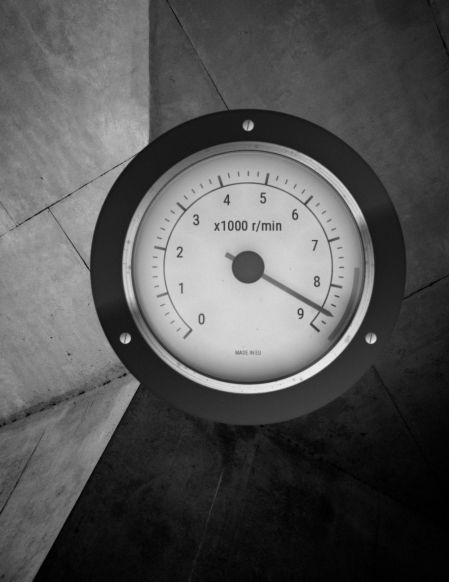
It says 8600,rpm
